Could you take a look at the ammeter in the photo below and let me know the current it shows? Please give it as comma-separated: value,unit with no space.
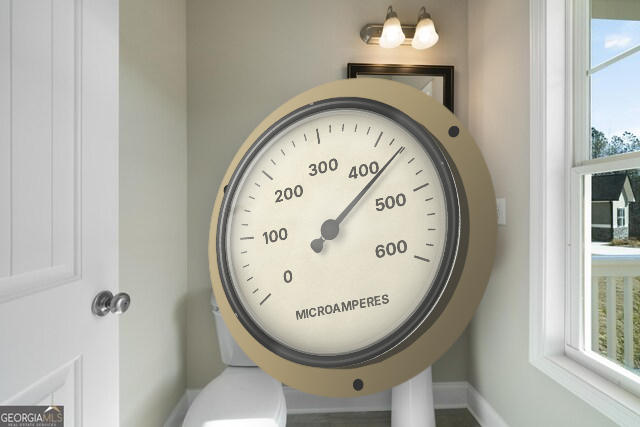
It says 440,µA
